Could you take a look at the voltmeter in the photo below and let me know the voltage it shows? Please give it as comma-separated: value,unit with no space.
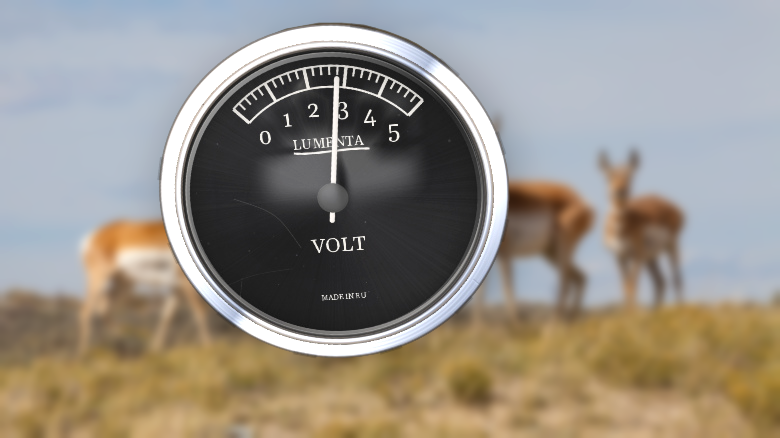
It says 2.8,V
